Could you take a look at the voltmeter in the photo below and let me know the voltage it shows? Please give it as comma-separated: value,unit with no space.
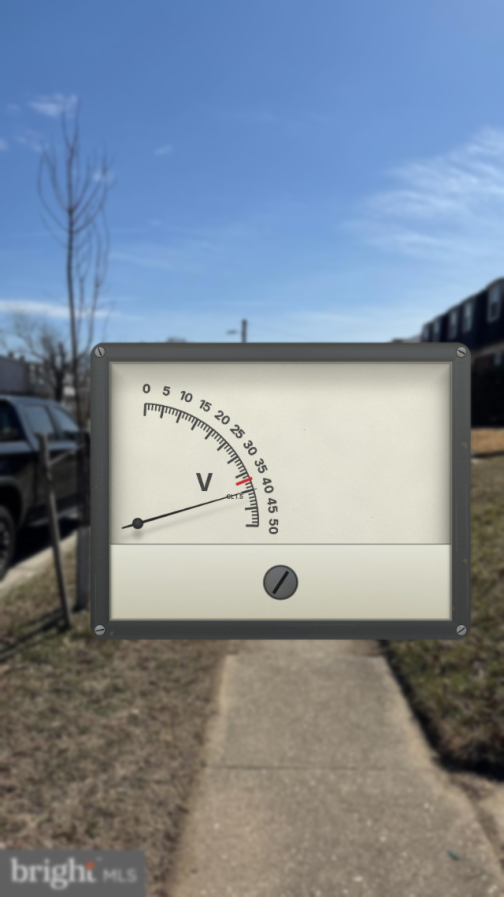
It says 40,V
